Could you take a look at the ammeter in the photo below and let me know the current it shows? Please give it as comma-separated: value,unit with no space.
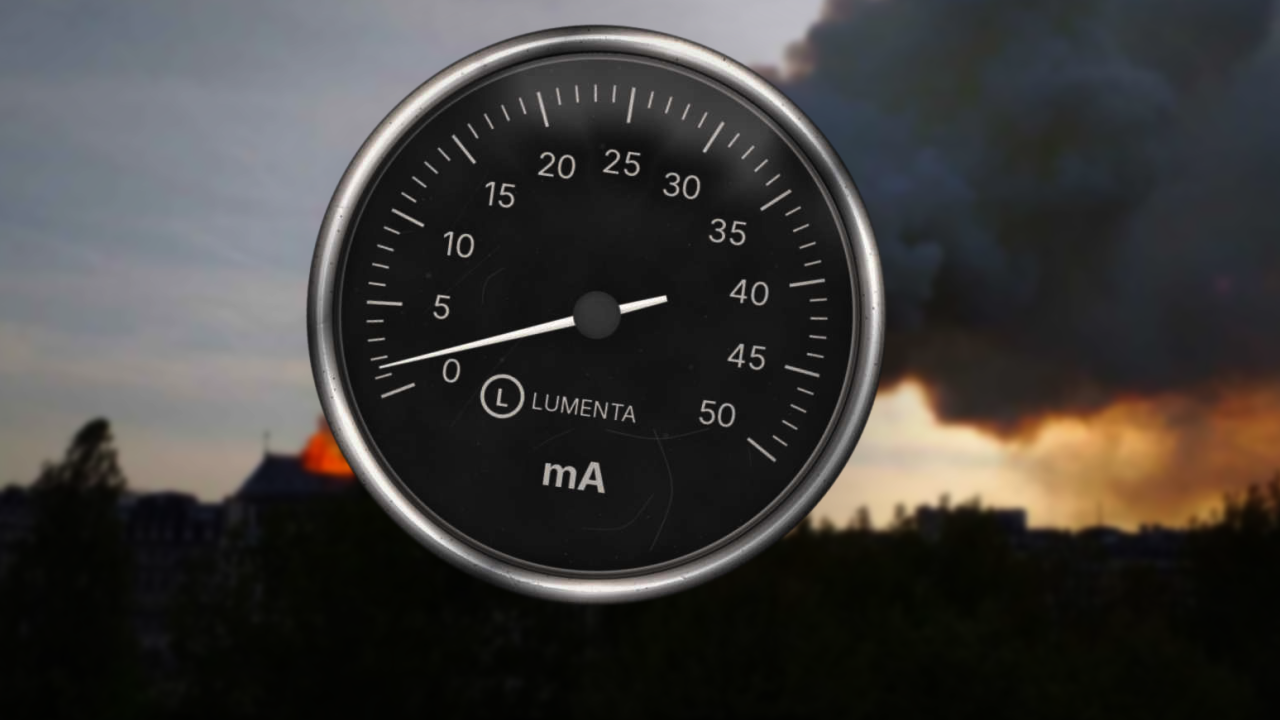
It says 1.5,mA
